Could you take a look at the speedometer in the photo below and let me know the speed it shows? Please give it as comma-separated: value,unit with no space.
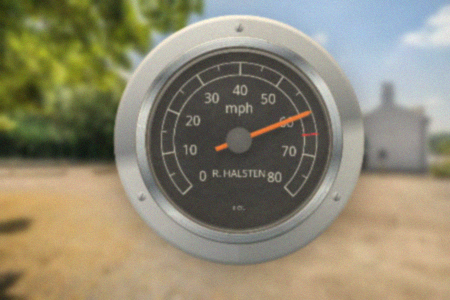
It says 60,mph
